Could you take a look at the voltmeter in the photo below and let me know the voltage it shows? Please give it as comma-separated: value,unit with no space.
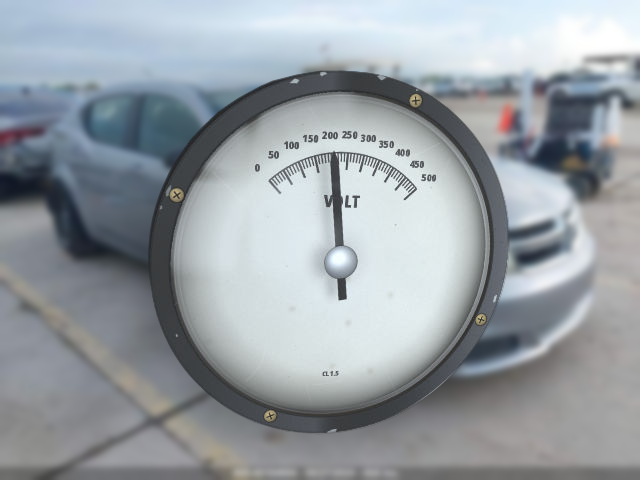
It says 200,V
